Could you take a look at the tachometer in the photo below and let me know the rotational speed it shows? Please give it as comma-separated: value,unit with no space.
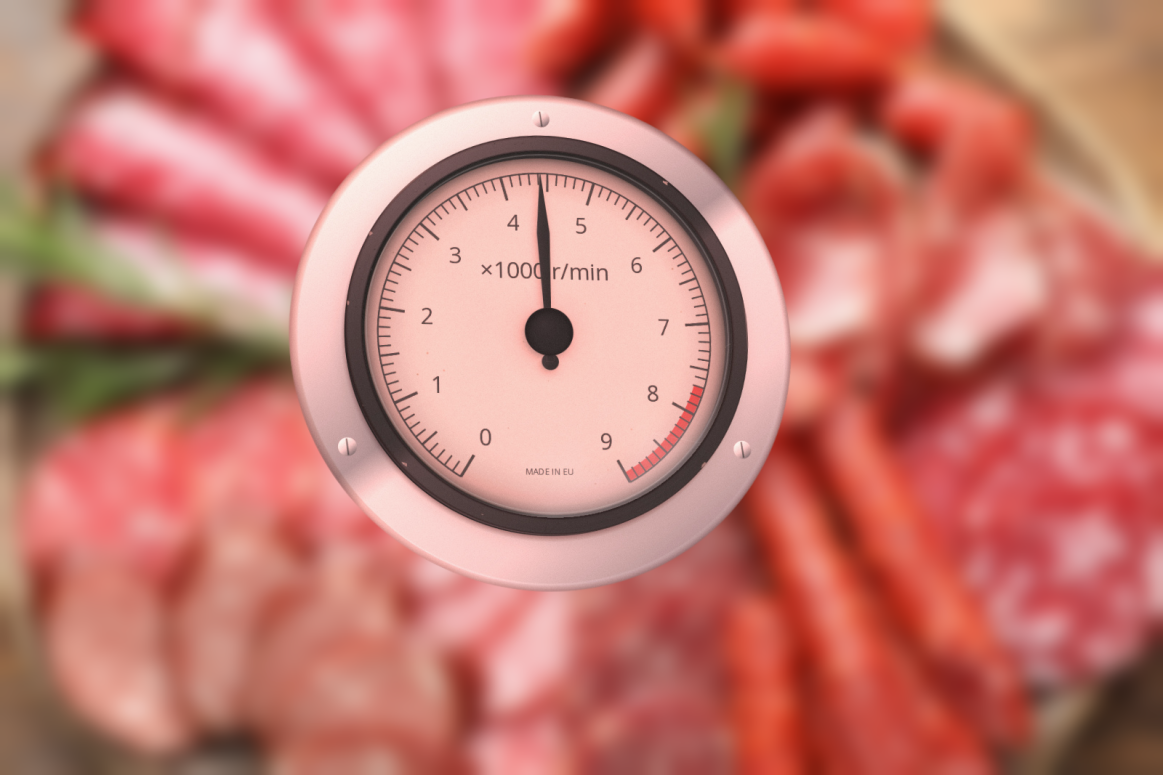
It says 4400,rpm
